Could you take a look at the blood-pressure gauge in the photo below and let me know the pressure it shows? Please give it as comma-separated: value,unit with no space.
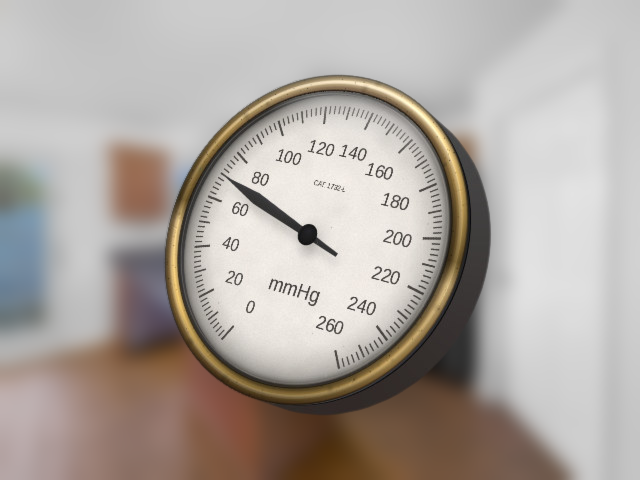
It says 70,mmHg
